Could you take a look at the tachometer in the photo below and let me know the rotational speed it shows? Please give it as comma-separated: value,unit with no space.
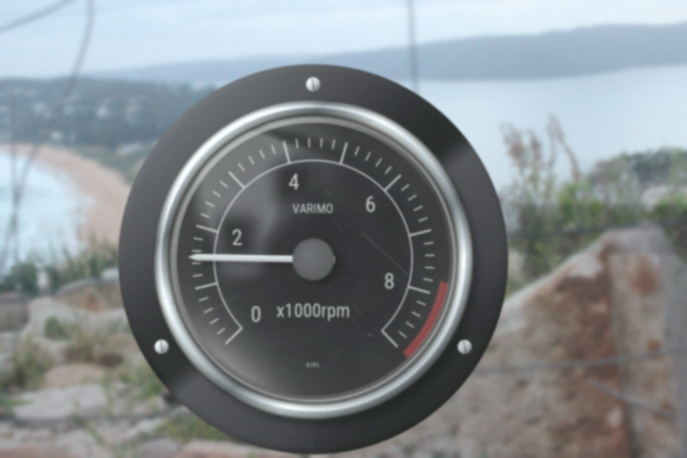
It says 1500,rpm
